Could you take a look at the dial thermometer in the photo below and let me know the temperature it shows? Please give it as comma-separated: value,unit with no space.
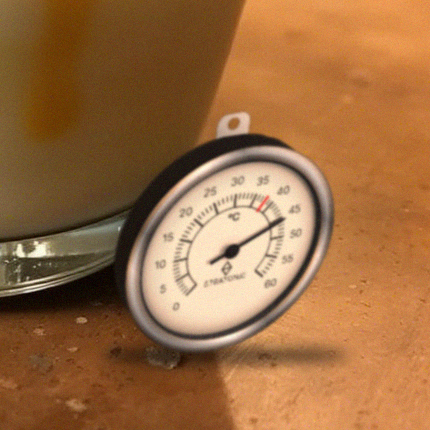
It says 45,°C
